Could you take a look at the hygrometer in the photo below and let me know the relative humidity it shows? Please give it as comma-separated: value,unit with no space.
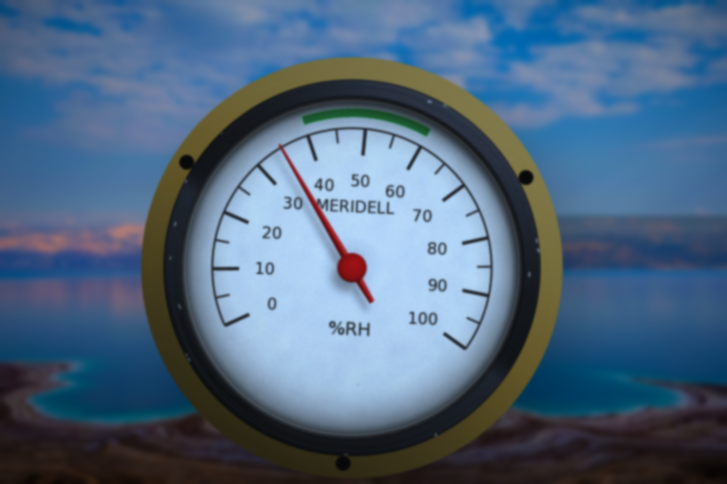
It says 35,%
